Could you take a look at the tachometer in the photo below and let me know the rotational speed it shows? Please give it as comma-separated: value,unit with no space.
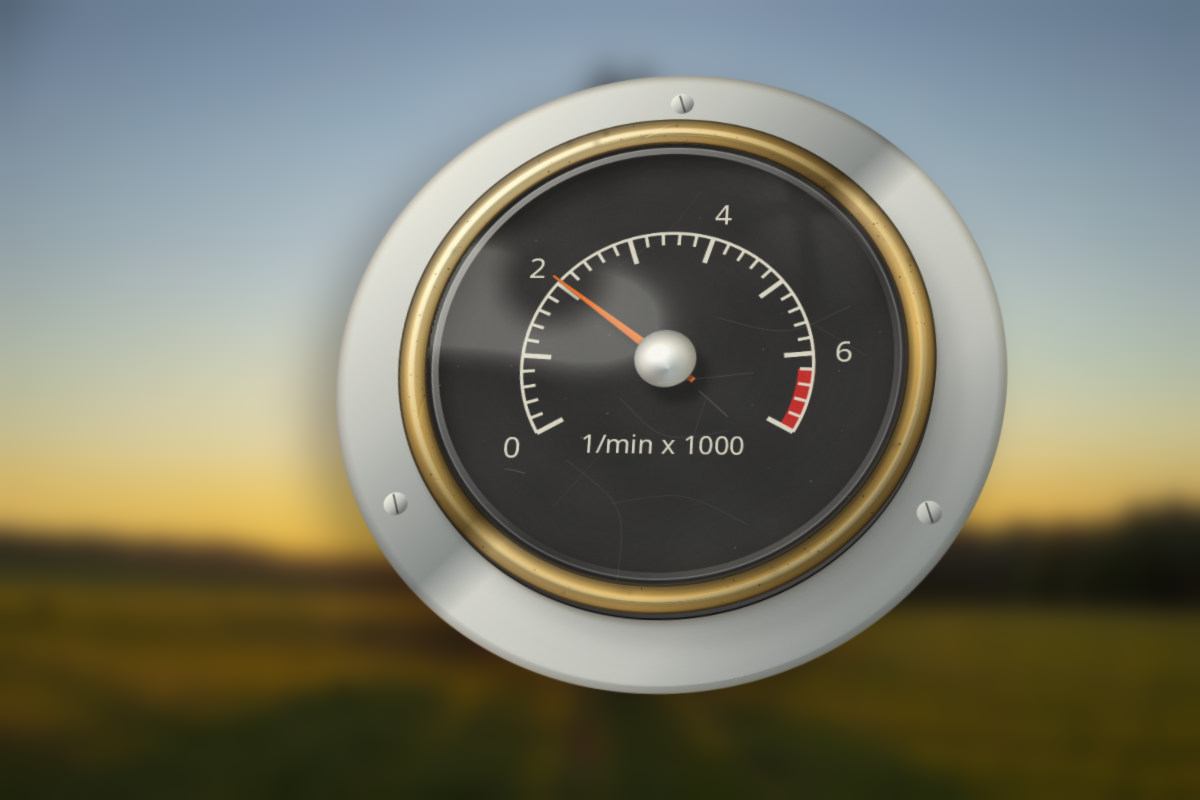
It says 2000,rpm
